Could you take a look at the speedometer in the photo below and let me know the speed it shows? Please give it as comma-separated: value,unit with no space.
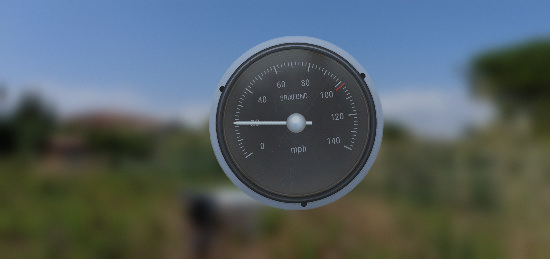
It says 20,mph
